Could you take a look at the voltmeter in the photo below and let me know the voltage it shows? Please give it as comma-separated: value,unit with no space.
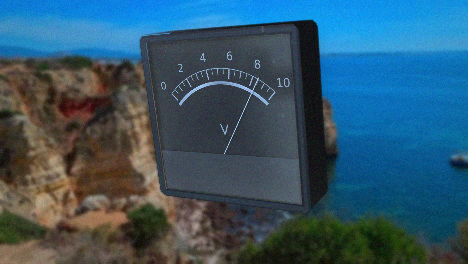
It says 8.5,V
